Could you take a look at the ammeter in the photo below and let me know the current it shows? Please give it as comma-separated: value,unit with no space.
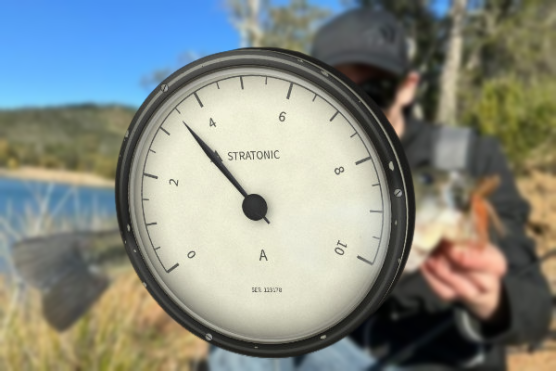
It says 3.5,A
